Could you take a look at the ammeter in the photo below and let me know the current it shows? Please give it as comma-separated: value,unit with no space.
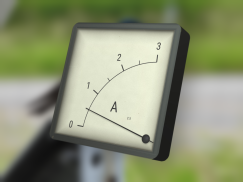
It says 0.5,A
